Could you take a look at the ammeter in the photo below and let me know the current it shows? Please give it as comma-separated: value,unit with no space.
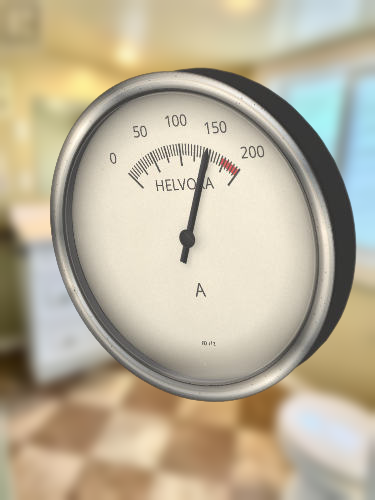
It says 150,A
